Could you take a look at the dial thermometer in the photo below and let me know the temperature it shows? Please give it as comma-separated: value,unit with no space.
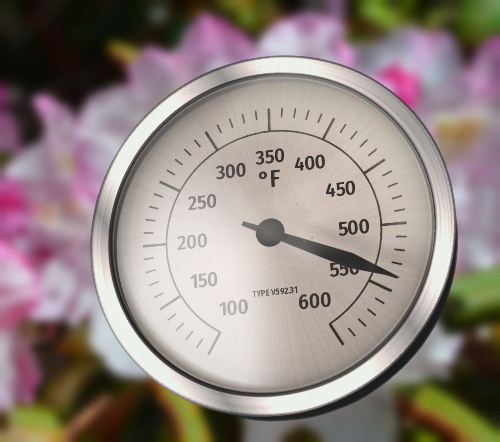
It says 540,°F
